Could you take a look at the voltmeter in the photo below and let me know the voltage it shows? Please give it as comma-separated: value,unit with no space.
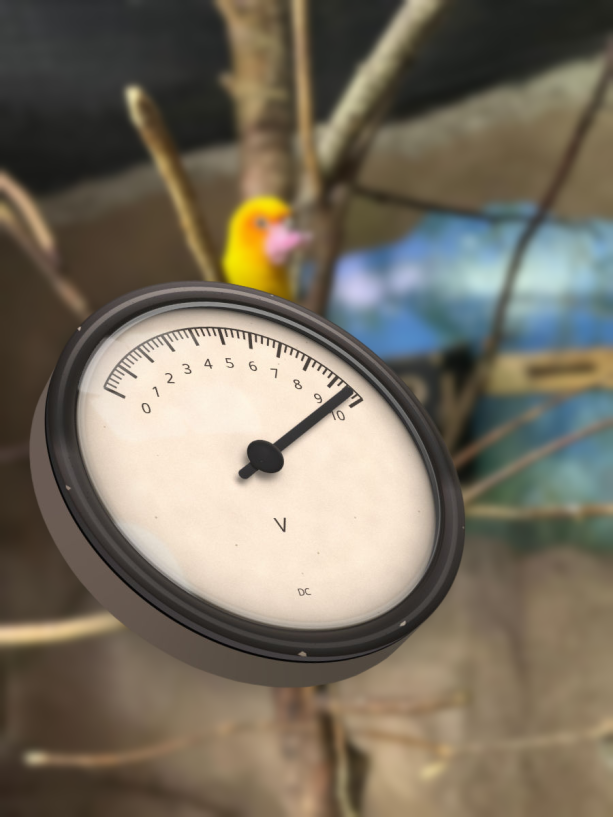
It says 9.6,V
